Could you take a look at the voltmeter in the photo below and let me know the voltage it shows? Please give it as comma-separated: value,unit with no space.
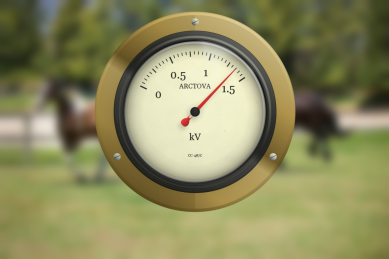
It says 1.35,kV
